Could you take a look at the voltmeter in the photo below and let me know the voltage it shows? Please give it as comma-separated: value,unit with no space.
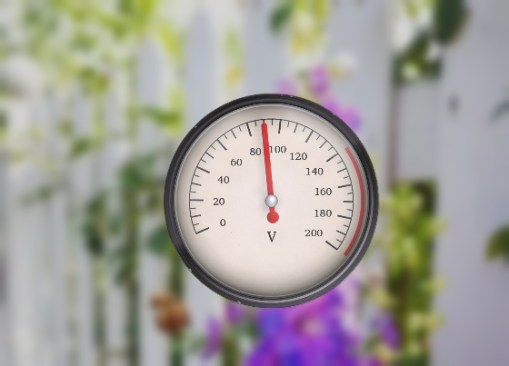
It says 90,V
